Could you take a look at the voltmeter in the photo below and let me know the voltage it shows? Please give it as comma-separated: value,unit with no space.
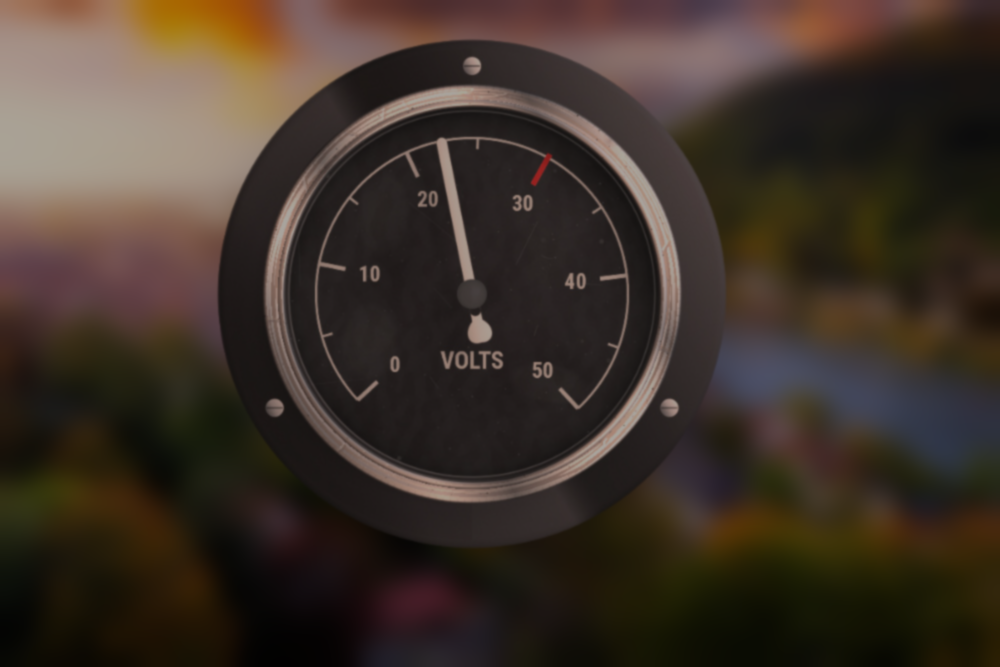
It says 22.5,V
